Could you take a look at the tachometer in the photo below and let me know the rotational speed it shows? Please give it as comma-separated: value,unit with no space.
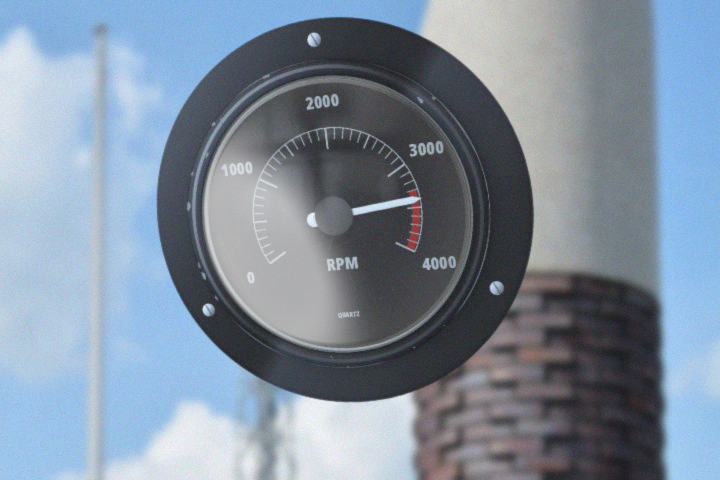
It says 3400,rpm
